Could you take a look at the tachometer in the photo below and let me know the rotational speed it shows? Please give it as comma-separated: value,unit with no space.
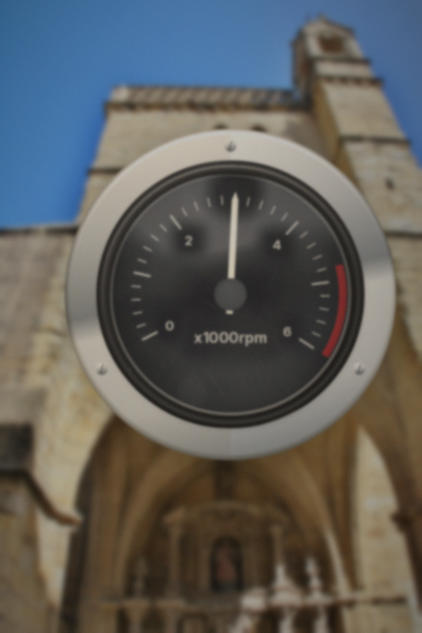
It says 3000,rpm
